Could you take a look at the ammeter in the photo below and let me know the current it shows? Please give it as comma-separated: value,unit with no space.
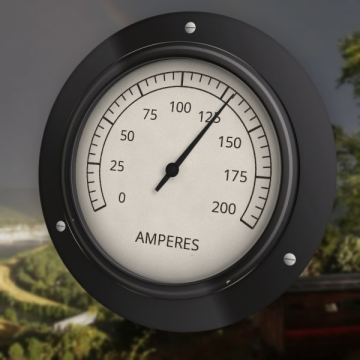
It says 130,A
